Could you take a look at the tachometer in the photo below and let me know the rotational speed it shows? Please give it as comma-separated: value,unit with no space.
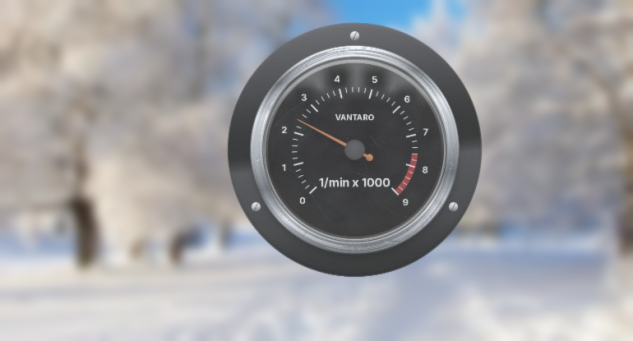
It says 2400,rpm
